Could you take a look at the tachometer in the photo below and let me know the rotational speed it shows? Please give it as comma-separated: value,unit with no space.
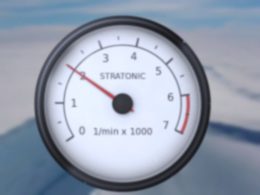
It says 2000,rpm
